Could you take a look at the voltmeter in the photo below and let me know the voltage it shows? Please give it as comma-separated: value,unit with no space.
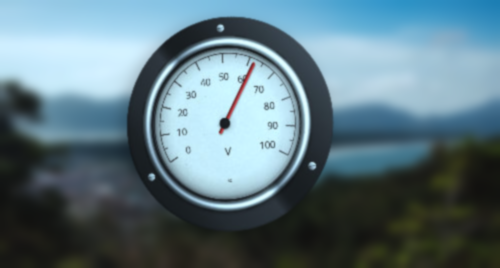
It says 62.5,V
